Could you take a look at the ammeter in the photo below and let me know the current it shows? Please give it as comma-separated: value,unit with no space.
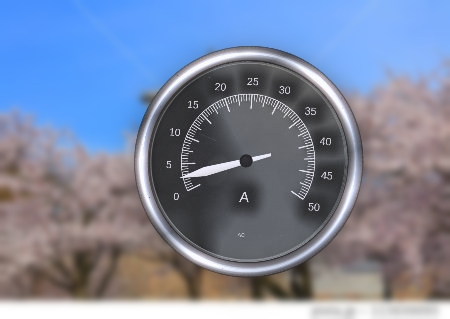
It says 2.5,A
